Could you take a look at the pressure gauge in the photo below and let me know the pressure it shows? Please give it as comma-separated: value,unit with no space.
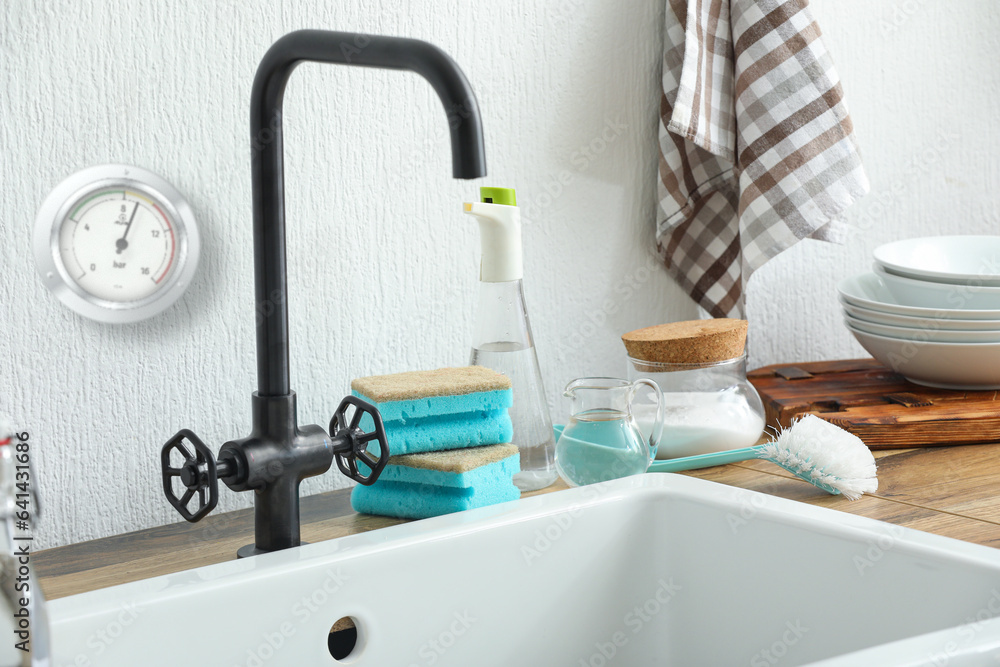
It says 9,bar
